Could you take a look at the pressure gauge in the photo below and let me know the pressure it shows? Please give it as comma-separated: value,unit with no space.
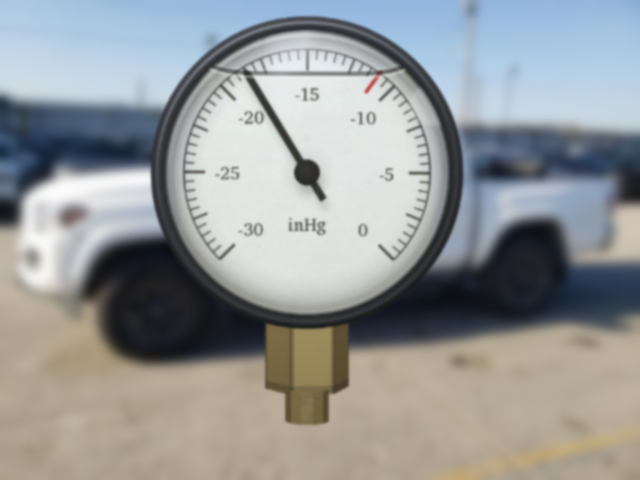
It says -18.5,inHg
